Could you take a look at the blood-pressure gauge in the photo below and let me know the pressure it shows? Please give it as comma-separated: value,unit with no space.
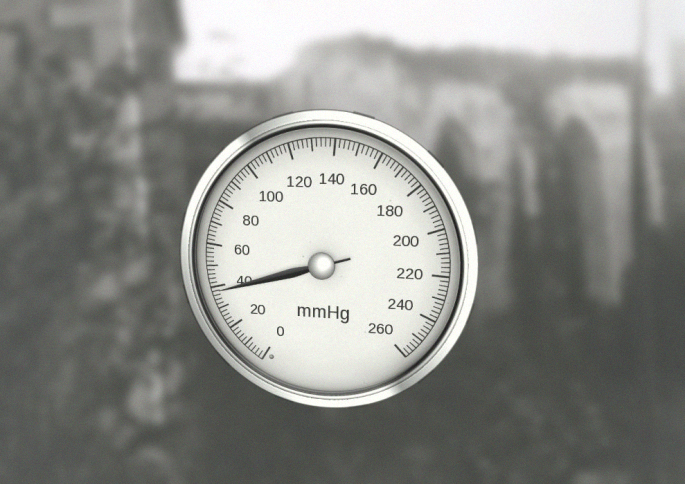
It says 38,mmHg
